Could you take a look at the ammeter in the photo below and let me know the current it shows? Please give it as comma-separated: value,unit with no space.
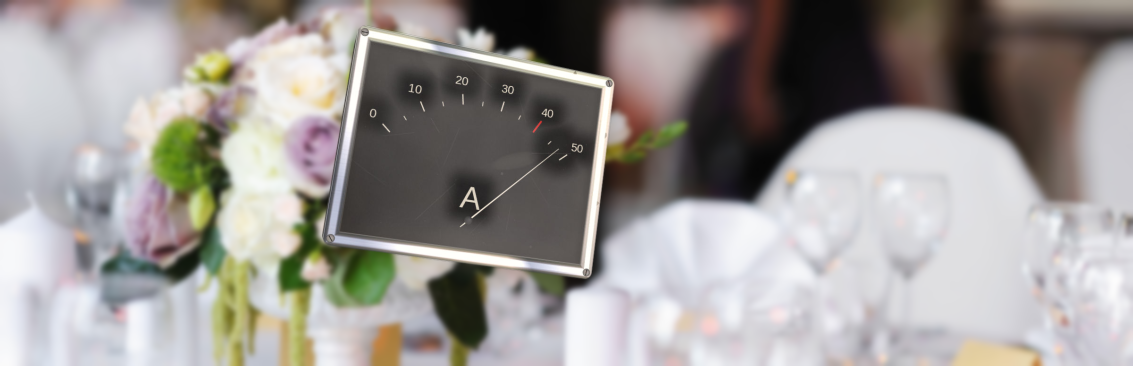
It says 47.5,A
